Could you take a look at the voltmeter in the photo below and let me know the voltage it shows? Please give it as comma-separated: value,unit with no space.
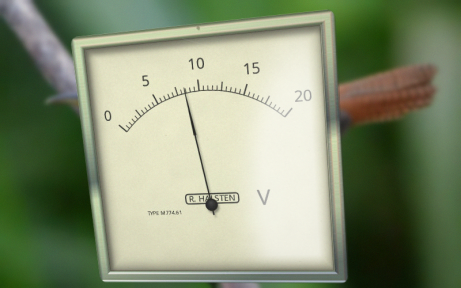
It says 8.5,V
